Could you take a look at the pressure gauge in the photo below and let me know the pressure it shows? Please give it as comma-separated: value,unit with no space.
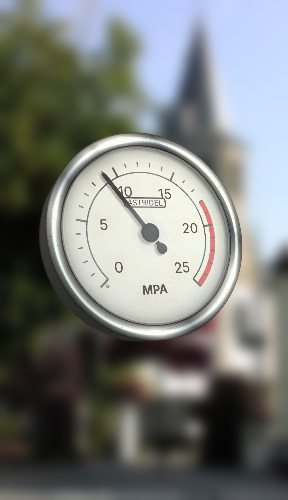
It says 9,MPa
